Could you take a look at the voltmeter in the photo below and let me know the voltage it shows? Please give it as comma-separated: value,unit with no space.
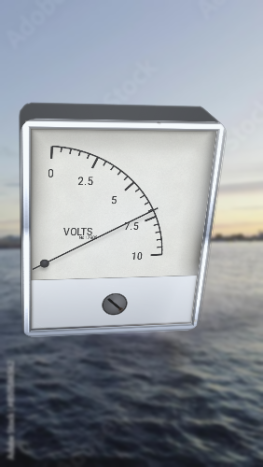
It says 7,V
